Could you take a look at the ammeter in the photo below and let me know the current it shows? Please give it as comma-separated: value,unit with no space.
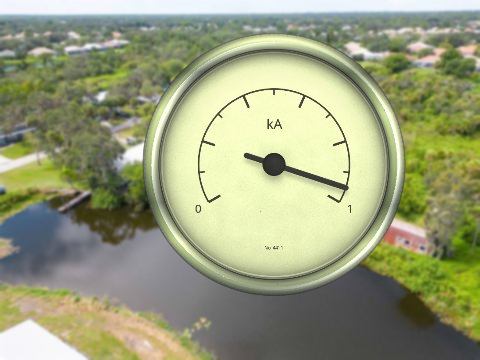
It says 0.95,kA
